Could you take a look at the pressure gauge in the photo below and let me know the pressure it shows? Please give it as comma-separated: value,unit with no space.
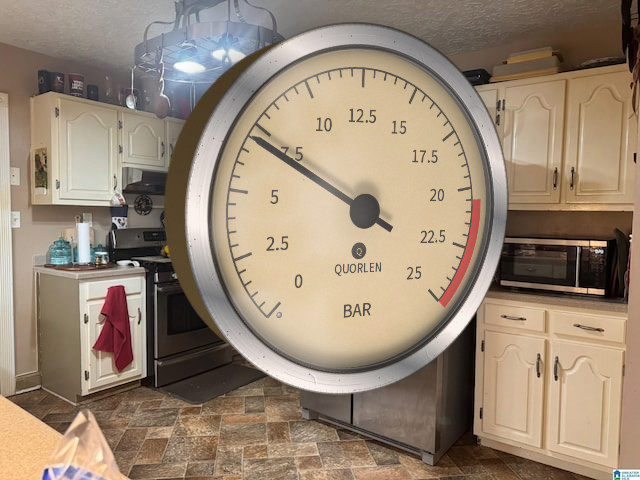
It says 7,bar
